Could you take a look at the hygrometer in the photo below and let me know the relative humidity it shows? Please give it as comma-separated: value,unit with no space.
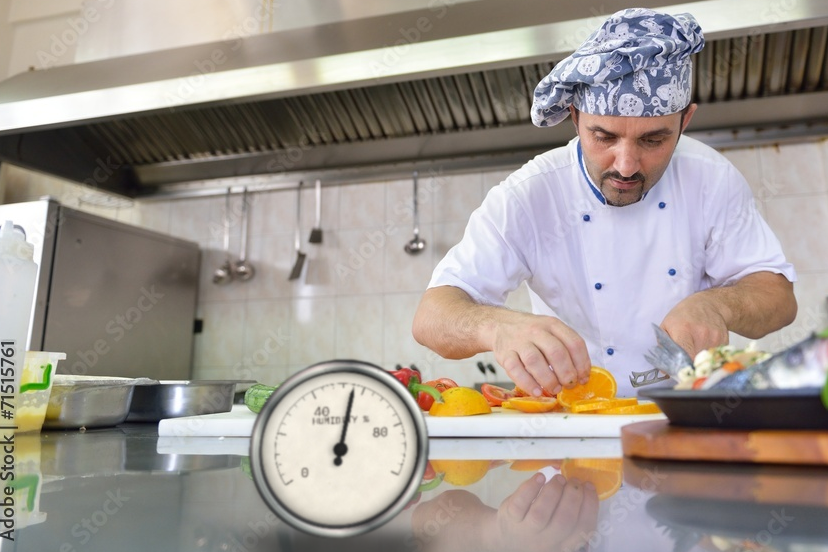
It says 56,%
